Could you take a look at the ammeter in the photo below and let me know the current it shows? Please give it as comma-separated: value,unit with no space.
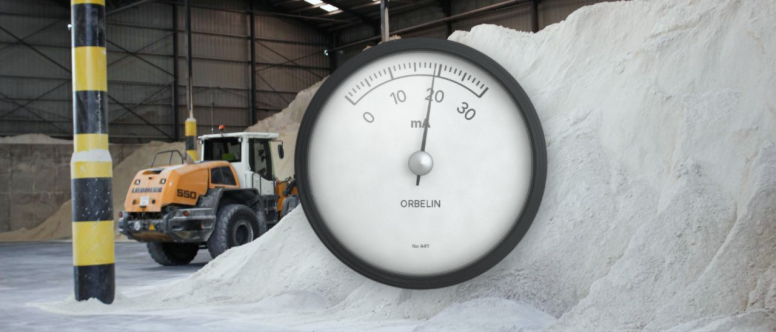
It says 19,mA
